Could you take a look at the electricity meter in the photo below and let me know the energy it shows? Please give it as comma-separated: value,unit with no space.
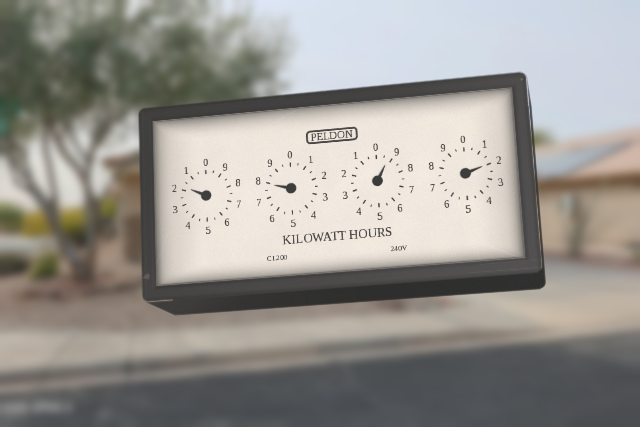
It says 1792,kWh
